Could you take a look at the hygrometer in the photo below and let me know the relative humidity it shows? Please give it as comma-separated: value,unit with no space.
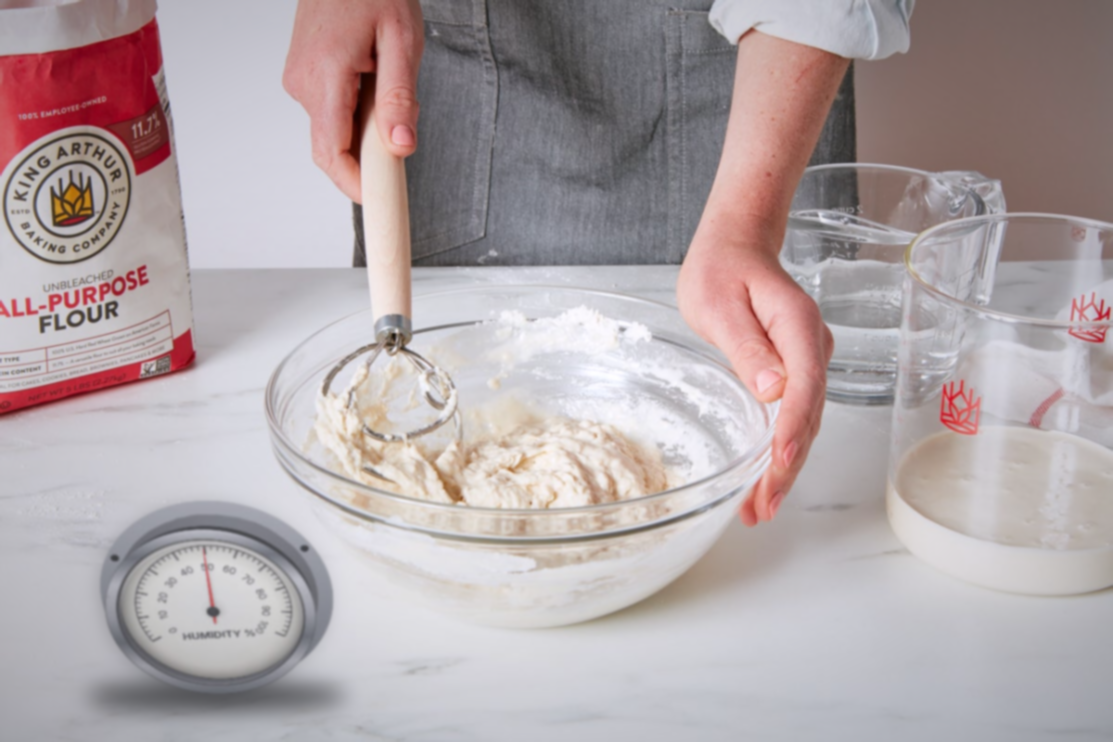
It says 50,%
